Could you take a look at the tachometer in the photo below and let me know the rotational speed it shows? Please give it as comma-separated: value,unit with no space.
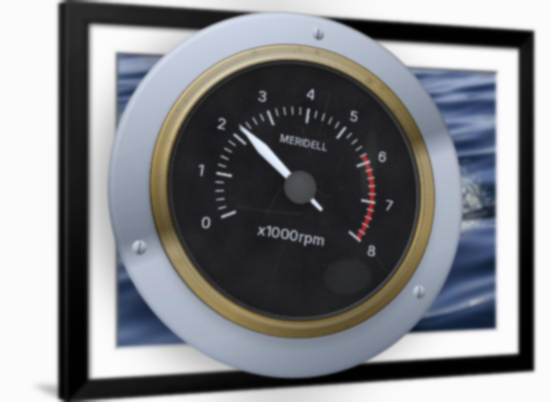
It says 2200,rpm
